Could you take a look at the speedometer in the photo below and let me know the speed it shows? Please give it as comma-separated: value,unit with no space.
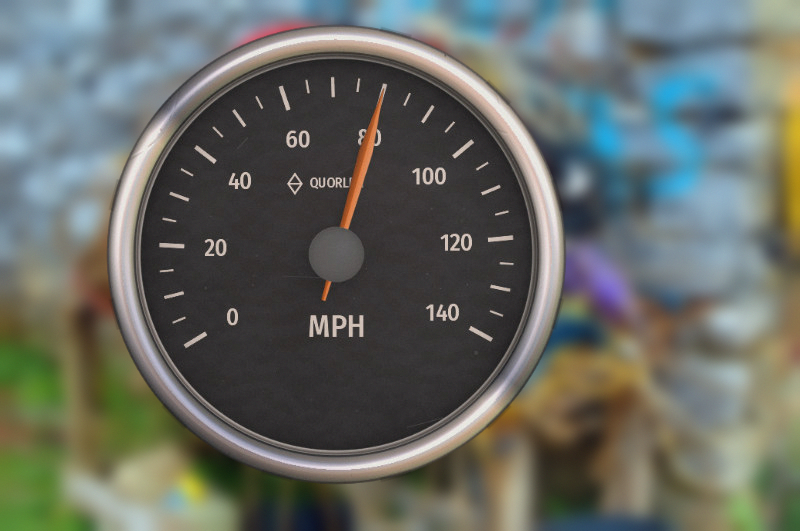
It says 80,mph
